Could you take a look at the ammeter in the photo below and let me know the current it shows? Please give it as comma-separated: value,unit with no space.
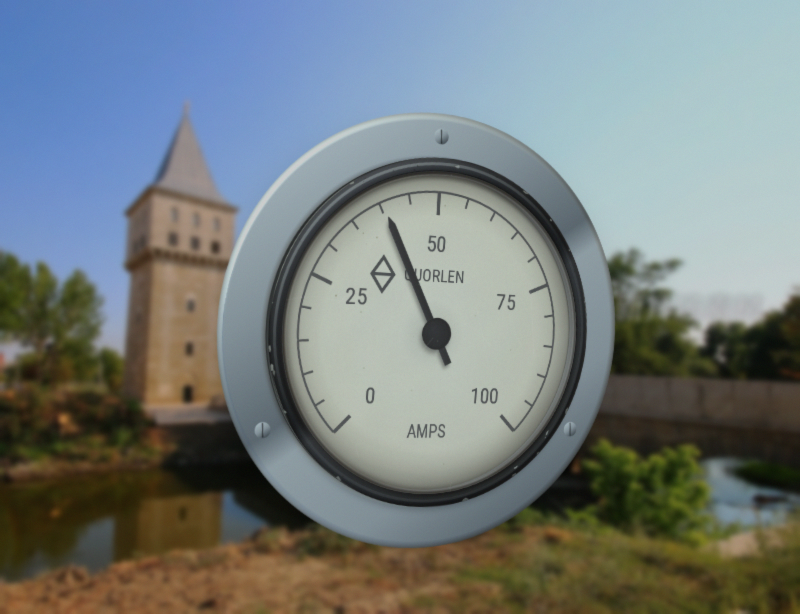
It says 40,A
